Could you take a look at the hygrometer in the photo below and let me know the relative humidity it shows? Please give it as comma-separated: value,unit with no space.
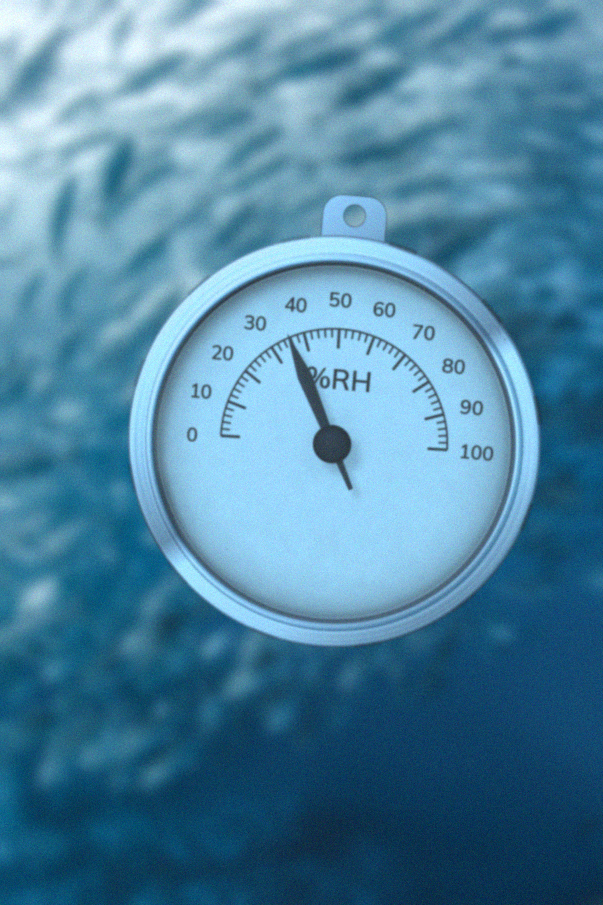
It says 36,%
